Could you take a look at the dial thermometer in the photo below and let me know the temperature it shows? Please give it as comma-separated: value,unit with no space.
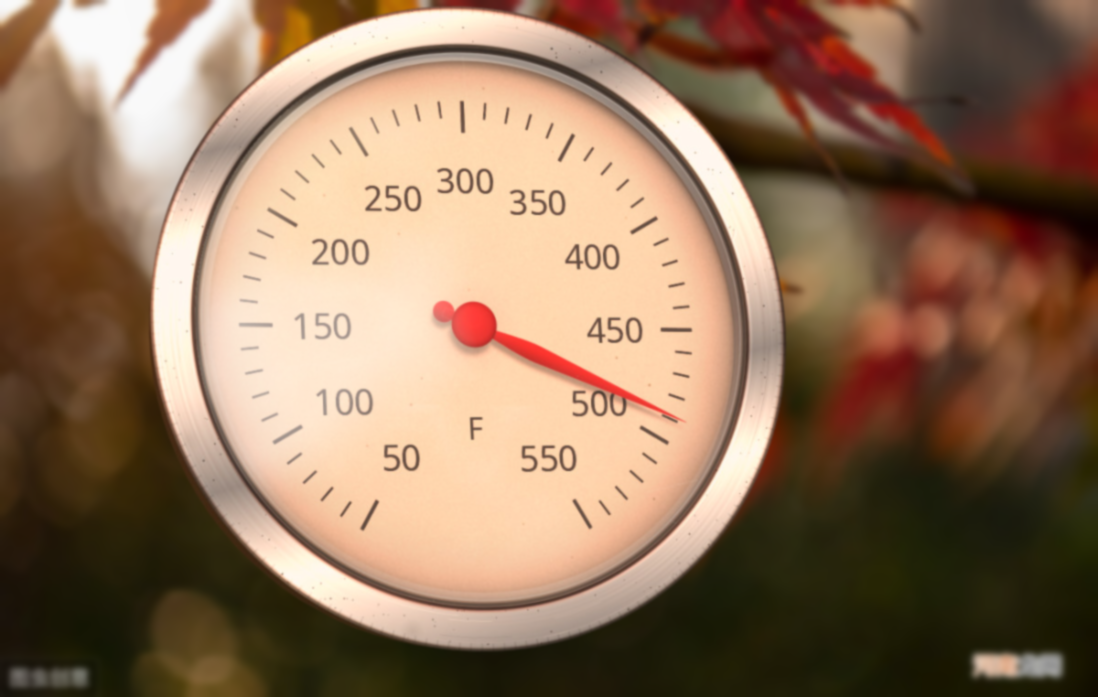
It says 490,°F
